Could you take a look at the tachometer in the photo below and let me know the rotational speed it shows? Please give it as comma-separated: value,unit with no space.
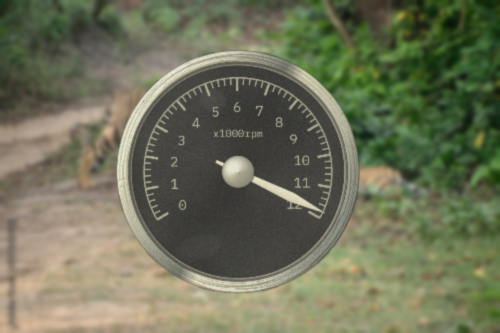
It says 11800,rpm
